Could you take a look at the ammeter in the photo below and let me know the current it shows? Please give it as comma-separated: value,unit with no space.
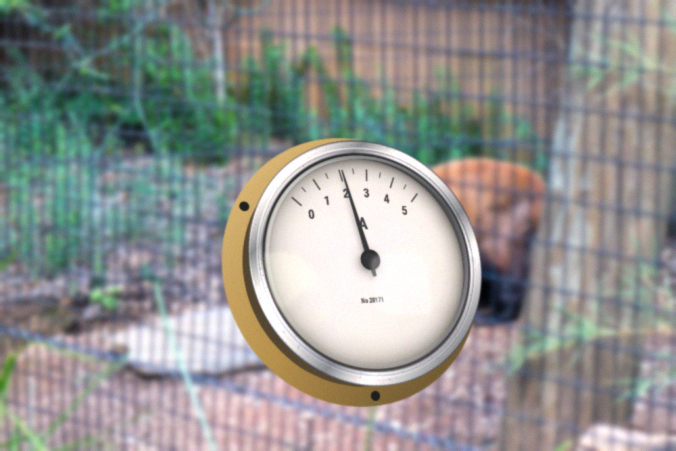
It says 2,A
